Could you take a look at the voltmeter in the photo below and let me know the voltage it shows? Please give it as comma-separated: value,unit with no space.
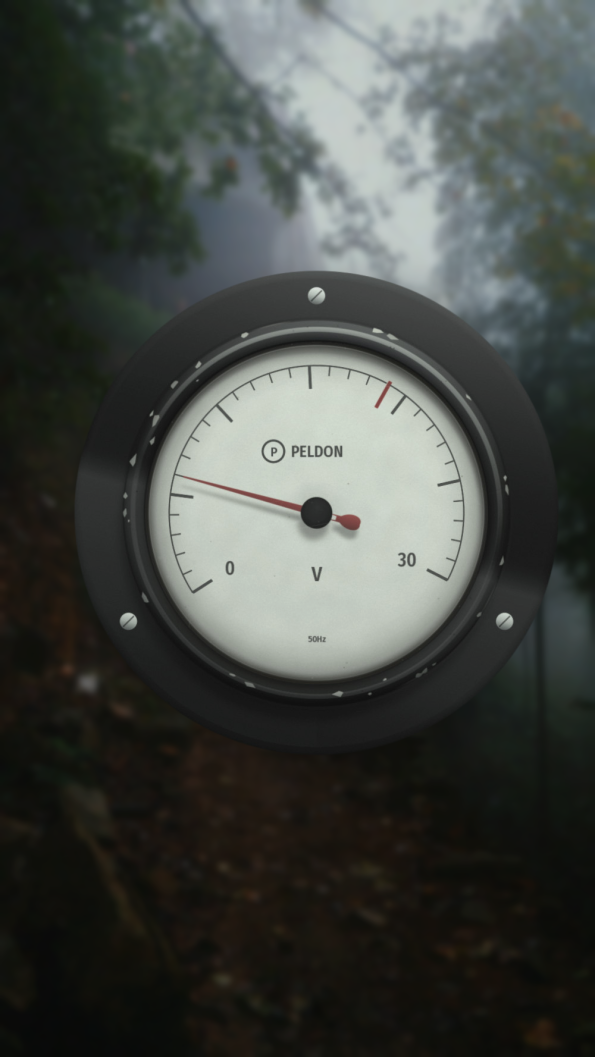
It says 6,V
